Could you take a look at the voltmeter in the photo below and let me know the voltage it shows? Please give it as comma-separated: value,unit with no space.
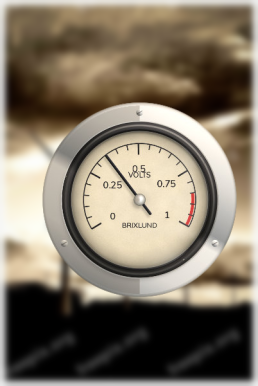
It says 0.35,V
